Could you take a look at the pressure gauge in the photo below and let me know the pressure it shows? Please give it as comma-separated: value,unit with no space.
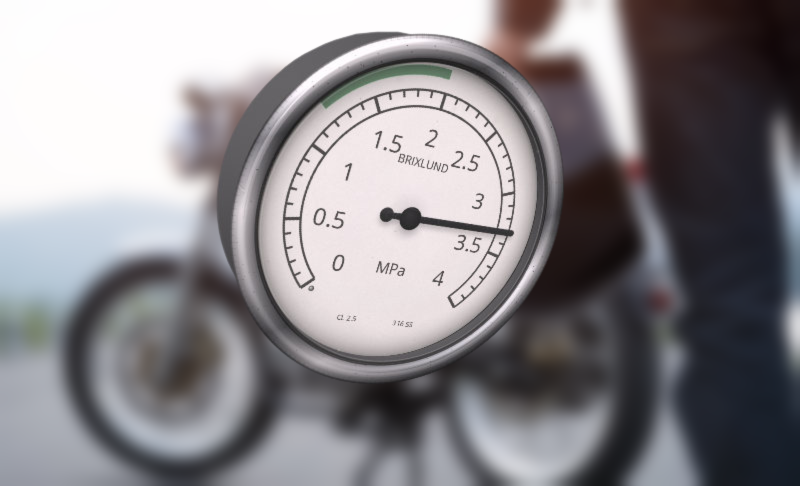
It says 3.3,MPa
